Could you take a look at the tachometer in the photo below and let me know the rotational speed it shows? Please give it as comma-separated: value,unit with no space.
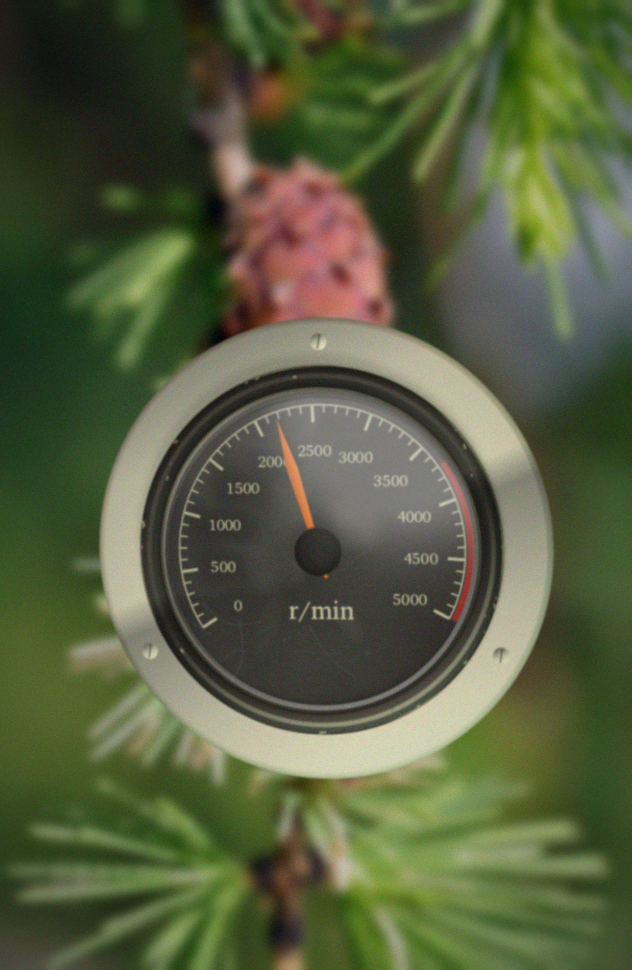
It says 2200,rpm
